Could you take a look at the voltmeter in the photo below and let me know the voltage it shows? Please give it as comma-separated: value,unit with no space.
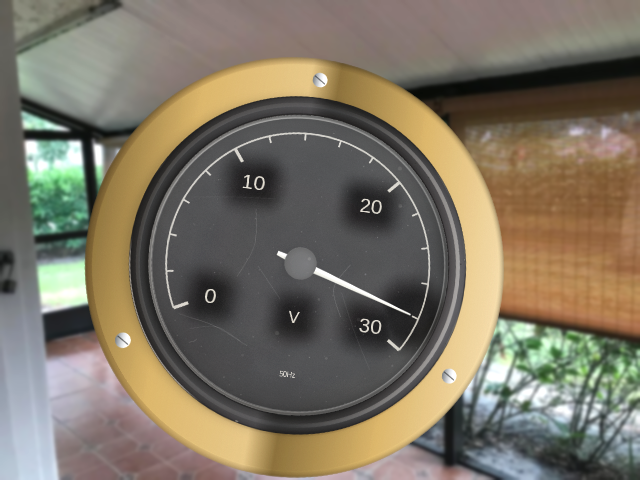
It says 28,V
